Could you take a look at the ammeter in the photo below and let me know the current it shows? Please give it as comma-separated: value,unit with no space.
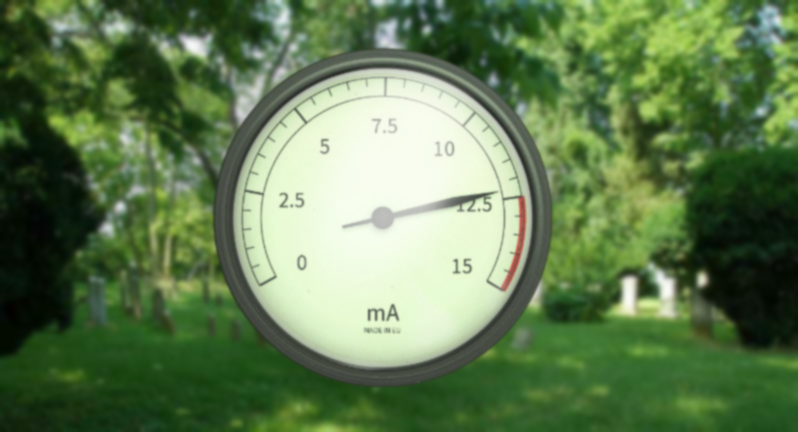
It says 12.25,mA
